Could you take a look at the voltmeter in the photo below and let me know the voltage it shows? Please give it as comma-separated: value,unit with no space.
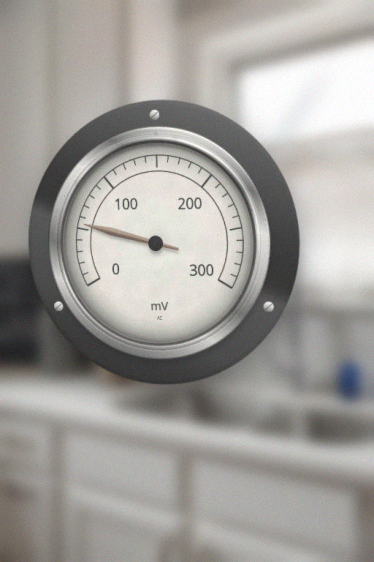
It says 55,mV
